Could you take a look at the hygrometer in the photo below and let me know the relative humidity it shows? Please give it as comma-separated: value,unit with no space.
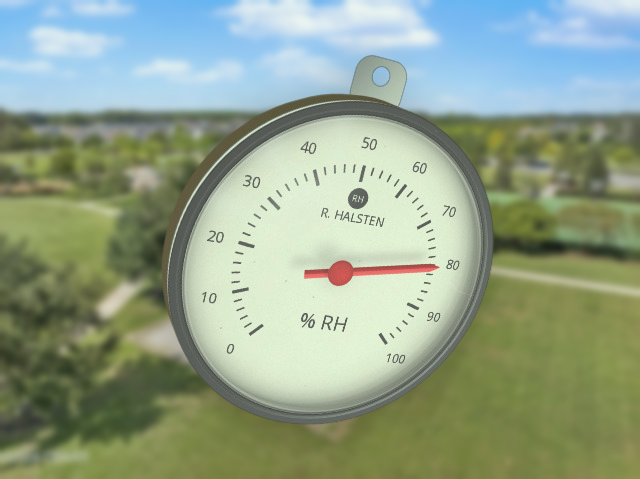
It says 80,%
